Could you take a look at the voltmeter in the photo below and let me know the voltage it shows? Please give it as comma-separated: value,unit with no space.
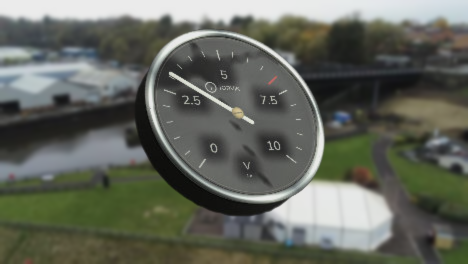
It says 3,V
